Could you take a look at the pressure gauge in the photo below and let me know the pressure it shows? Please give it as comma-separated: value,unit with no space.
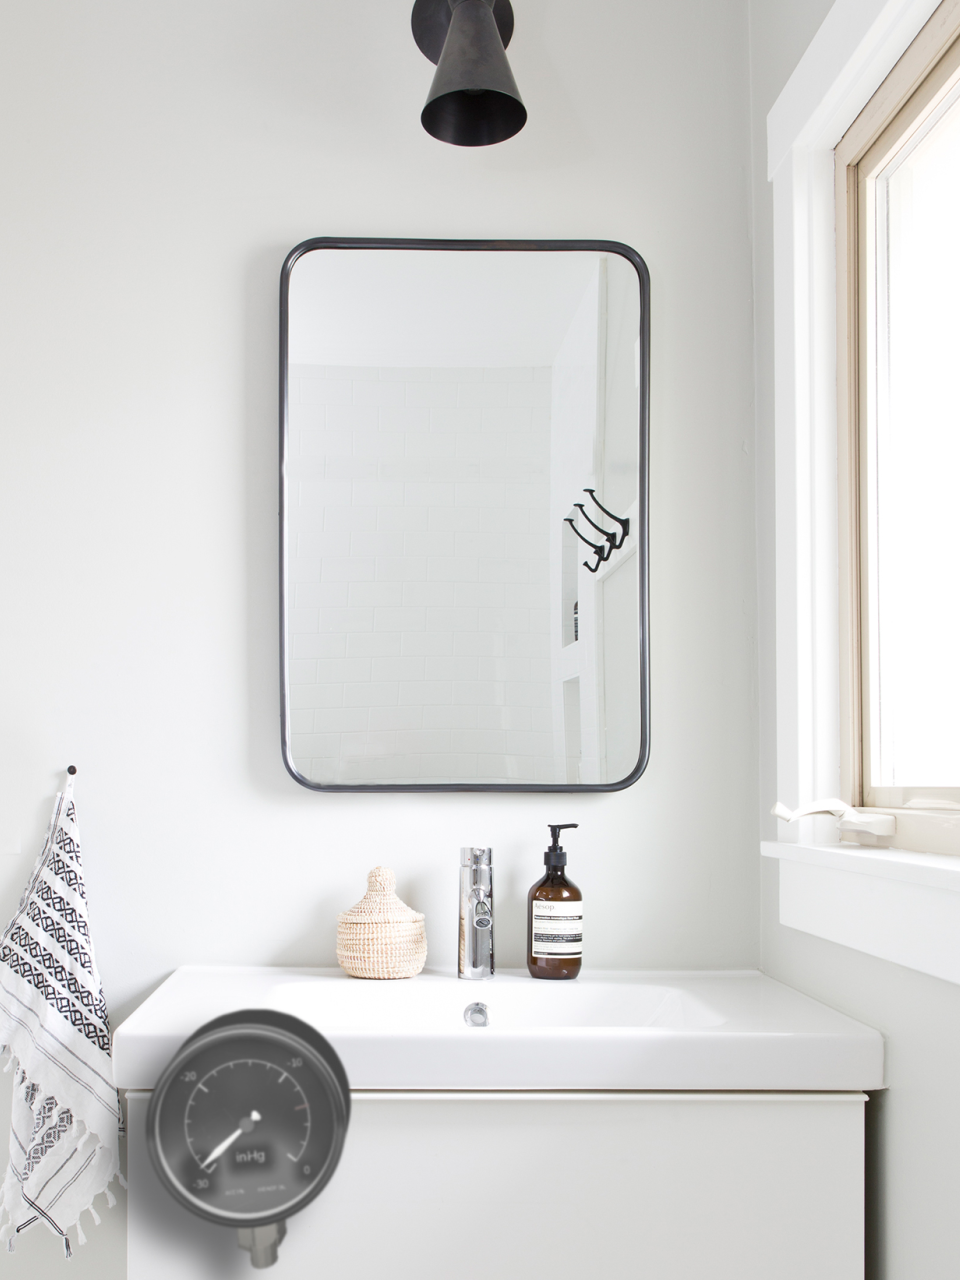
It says -29,inHg
